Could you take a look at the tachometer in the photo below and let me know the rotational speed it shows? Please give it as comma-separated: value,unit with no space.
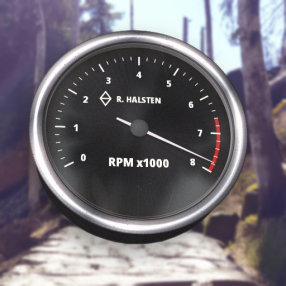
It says 7800,rpm
